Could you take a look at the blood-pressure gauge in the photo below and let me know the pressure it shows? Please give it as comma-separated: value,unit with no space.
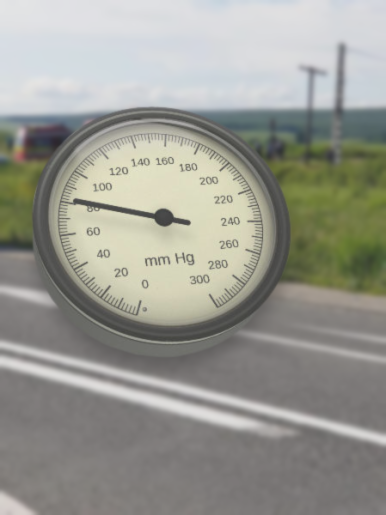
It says 80,mmHg
